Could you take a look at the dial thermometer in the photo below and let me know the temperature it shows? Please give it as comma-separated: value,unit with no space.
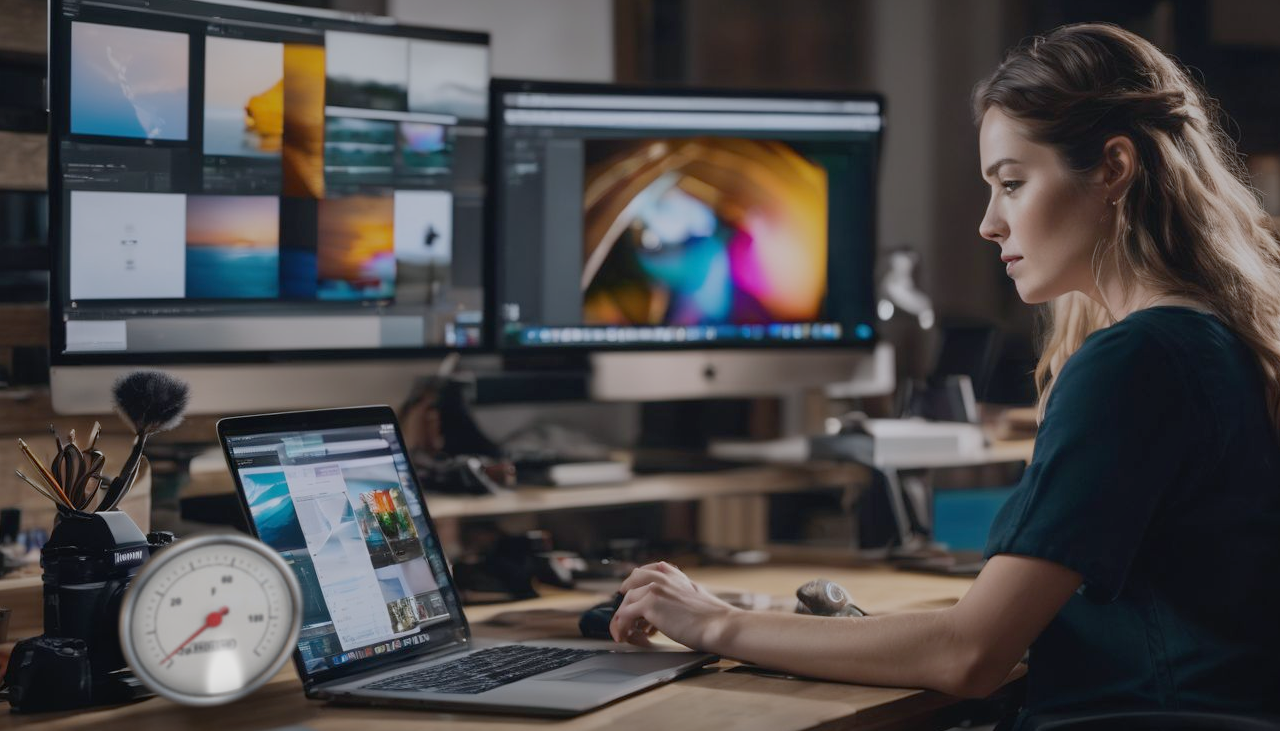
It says -16,°F
